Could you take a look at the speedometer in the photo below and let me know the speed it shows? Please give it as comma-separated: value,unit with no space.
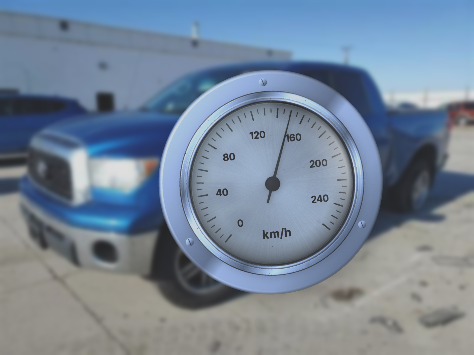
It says 150,km/h
